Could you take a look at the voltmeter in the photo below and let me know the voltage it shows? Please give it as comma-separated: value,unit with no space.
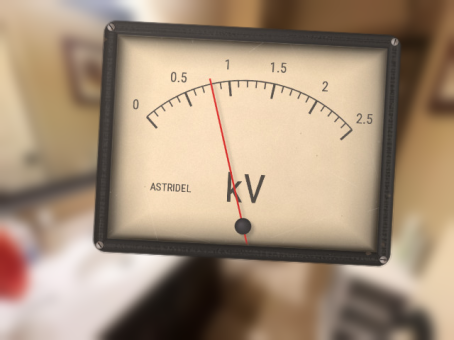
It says 0.8,kV
